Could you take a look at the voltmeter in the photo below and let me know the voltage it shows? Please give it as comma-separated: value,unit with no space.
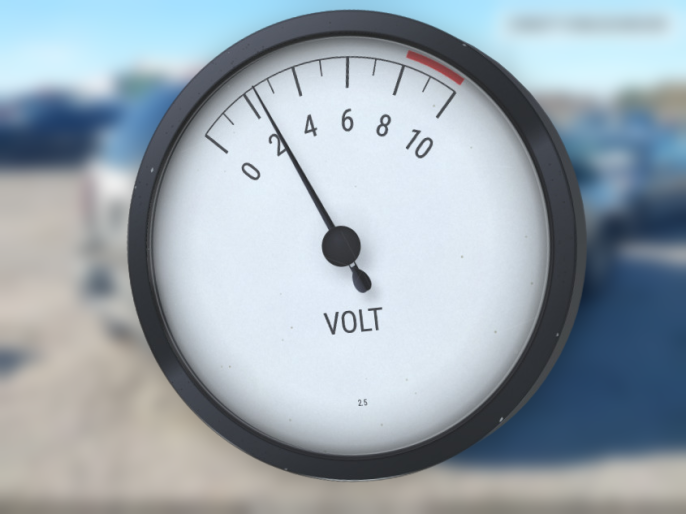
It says 2.5,V
